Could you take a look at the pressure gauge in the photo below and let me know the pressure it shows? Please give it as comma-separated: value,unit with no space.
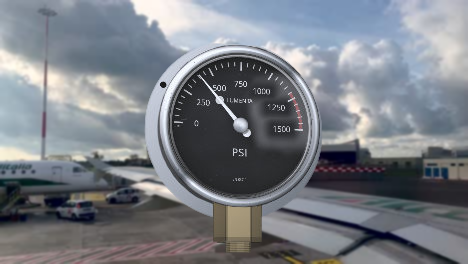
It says 400,psi
